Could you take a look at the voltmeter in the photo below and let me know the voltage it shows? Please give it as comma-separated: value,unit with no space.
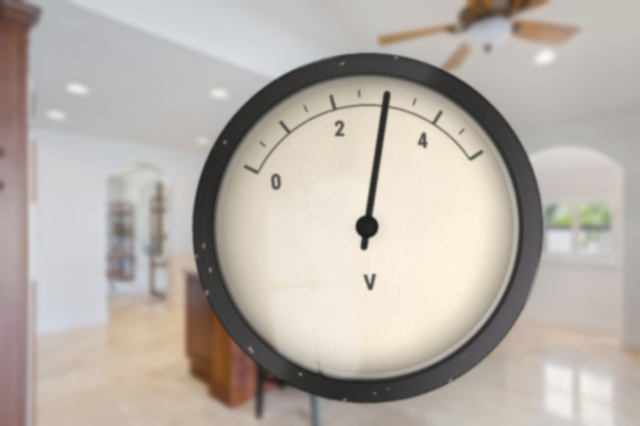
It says 3,V
